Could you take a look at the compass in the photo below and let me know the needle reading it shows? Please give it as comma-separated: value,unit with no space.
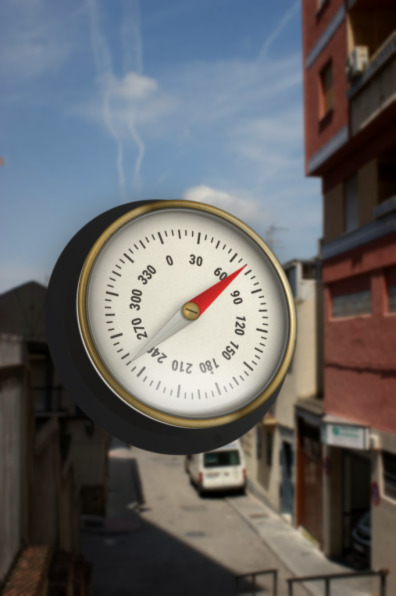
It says 70,°
